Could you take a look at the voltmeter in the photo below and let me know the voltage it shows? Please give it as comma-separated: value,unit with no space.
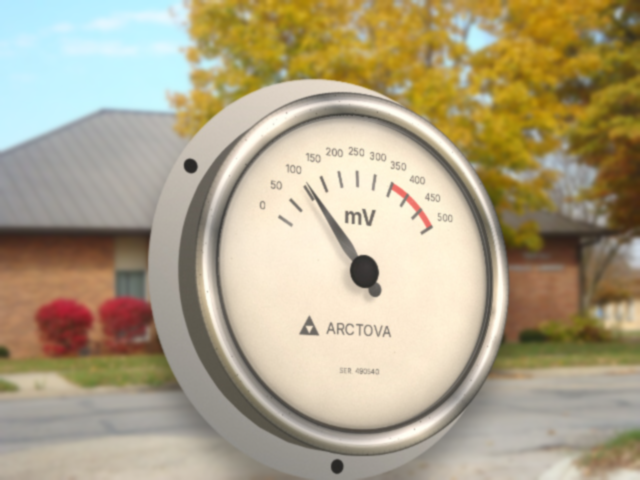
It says 100,mV
